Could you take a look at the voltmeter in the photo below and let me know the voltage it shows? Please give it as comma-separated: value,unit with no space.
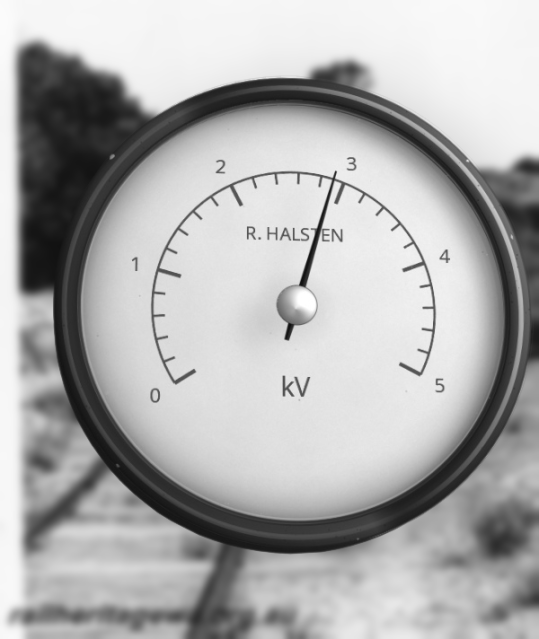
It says 2.9,kV
